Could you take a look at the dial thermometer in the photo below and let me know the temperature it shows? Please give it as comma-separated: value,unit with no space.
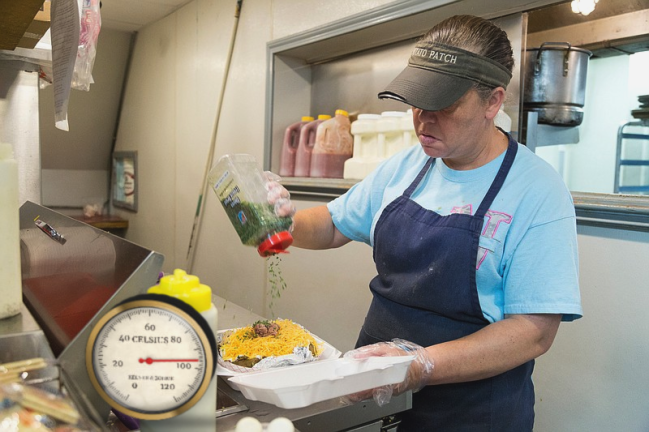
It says 95,°C
